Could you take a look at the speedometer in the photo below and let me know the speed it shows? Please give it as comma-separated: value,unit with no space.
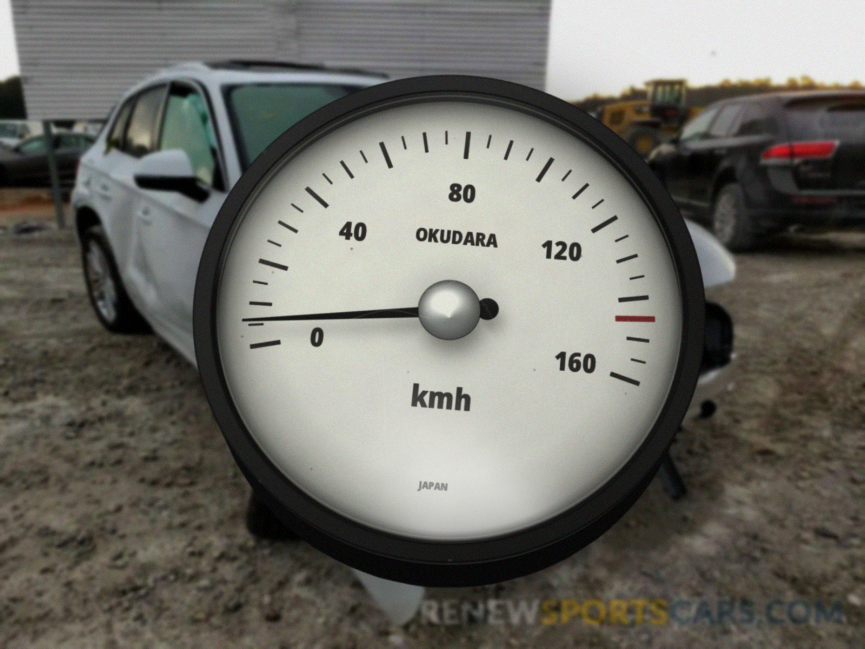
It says 5,km/h
